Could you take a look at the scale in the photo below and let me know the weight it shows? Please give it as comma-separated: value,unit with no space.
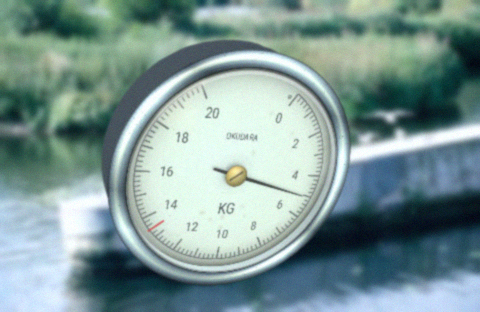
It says 5,kg
